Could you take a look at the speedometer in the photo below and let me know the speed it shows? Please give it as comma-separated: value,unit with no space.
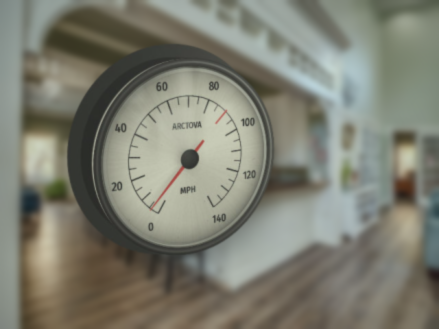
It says 5,mph
